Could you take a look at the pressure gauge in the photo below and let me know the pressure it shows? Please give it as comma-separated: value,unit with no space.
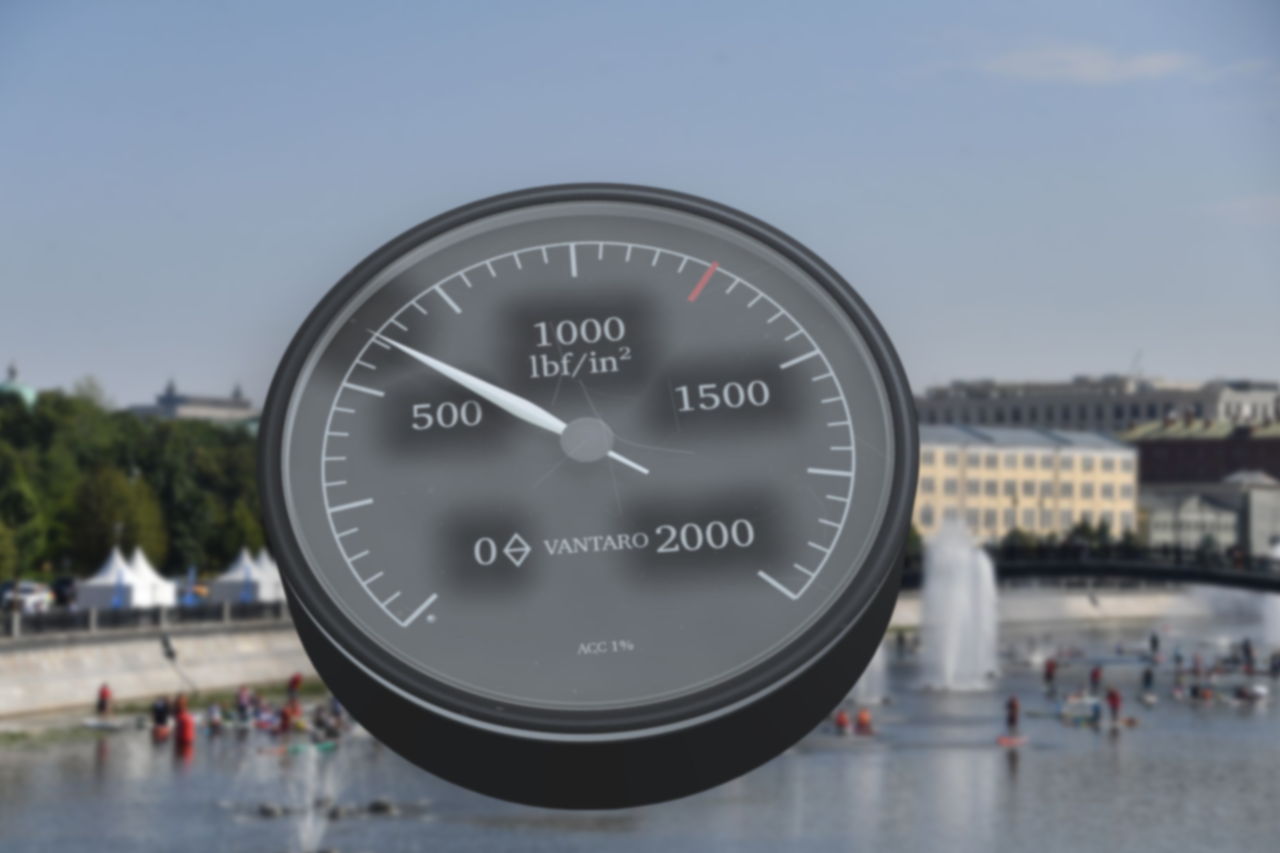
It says 600,psi
